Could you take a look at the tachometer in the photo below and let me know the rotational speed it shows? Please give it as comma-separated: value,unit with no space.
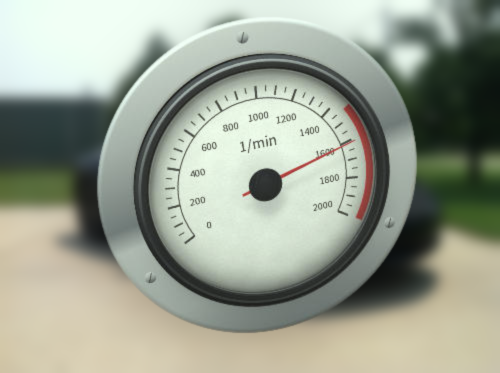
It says 1600,rpm
